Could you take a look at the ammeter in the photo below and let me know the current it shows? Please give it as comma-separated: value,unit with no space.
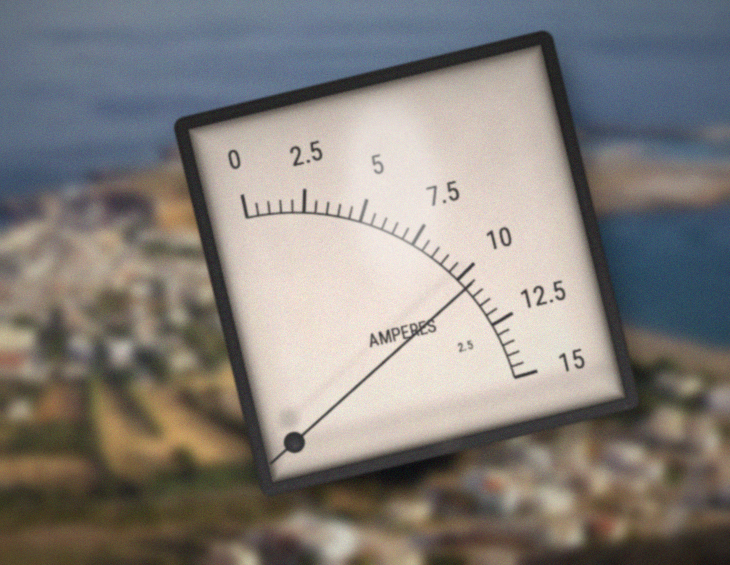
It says 10.5,A
